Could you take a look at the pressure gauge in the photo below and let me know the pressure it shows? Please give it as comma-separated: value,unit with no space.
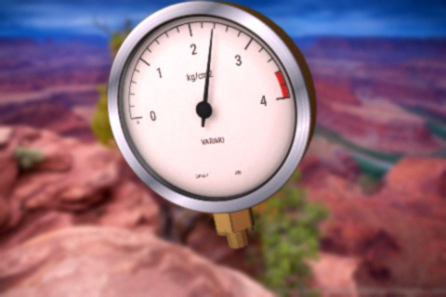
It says 2.4,kg/cm²
